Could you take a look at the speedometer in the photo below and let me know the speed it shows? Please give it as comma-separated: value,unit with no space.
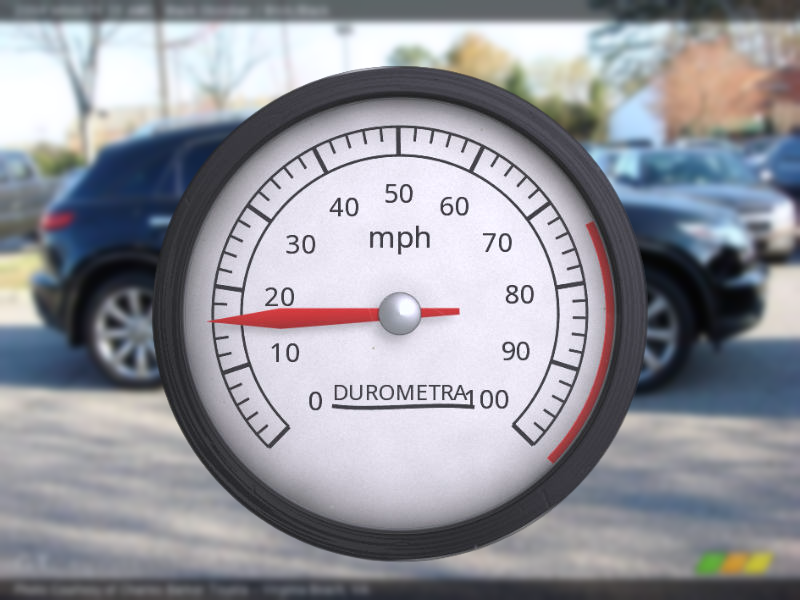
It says 16,mph
